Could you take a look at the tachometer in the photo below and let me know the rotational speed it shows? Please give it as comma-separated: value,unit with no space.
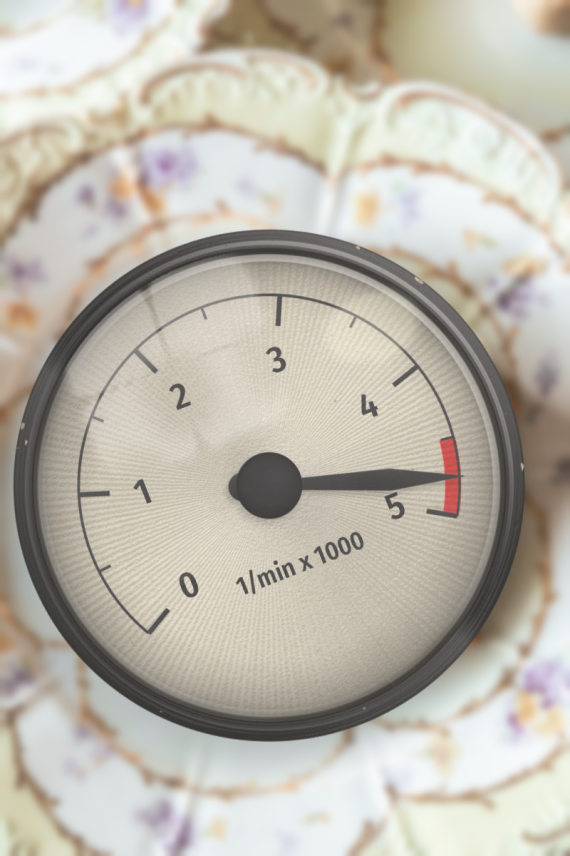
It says 4750,rpm
